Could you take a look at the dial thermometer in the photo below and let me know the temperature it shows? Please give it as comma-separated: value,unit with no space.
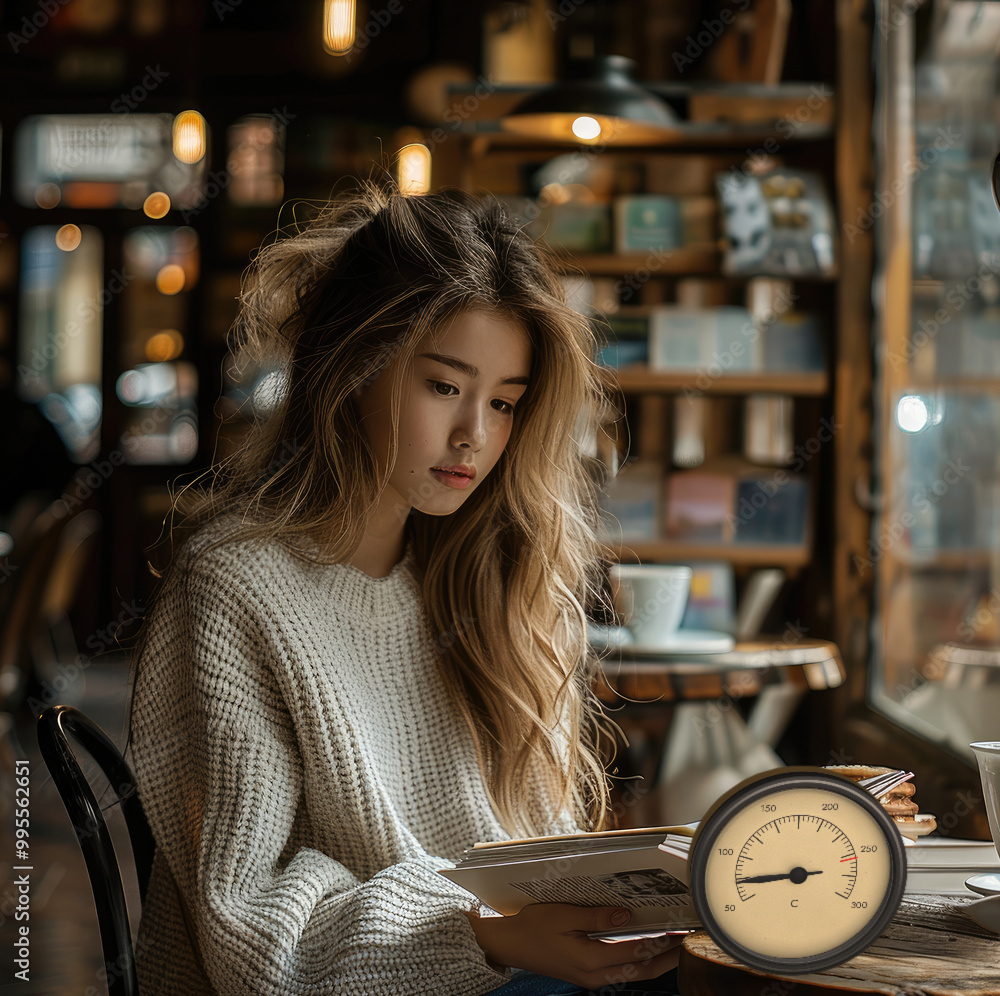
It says 75,°C
